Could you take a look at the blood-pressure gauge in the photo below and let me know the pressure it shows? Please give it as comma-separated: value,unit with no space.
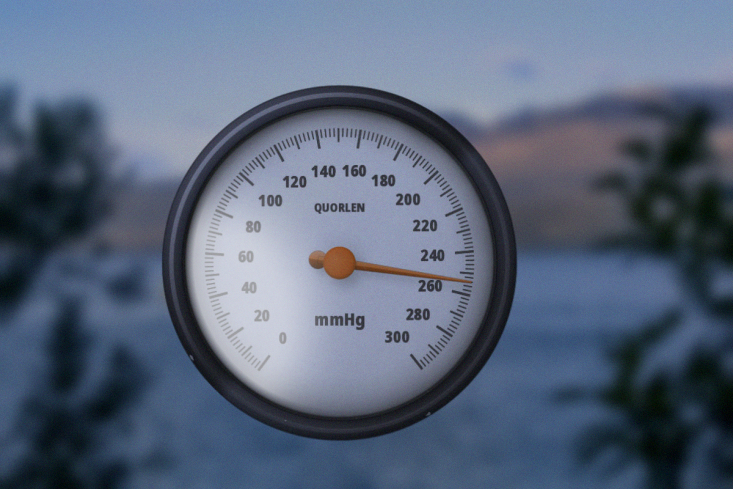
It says 254,mmHg
